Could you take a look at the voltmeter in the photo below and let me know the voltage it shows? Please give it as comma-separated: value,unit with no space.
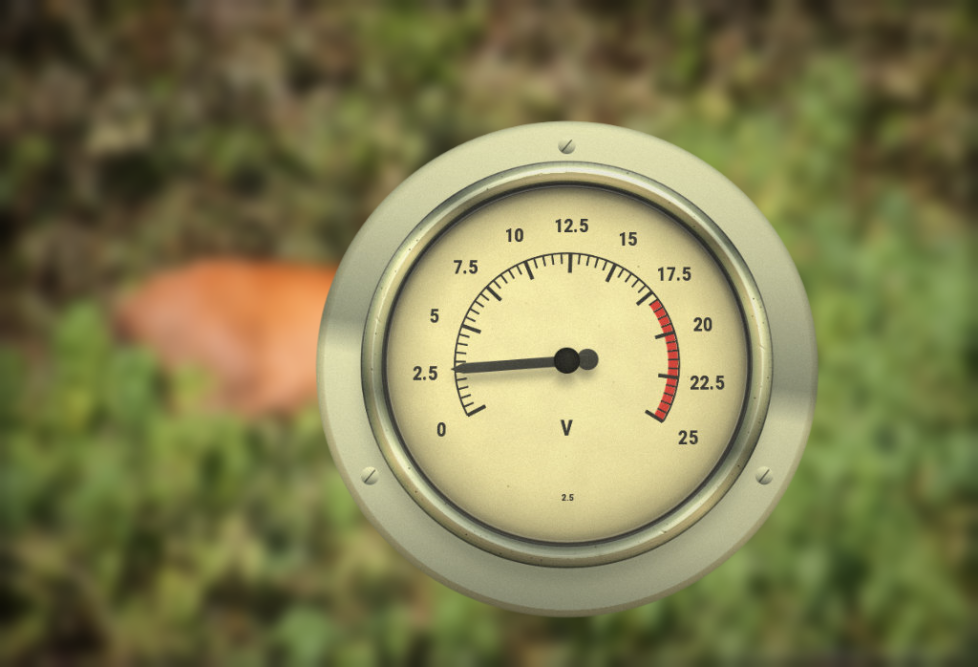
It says 2.5,V
